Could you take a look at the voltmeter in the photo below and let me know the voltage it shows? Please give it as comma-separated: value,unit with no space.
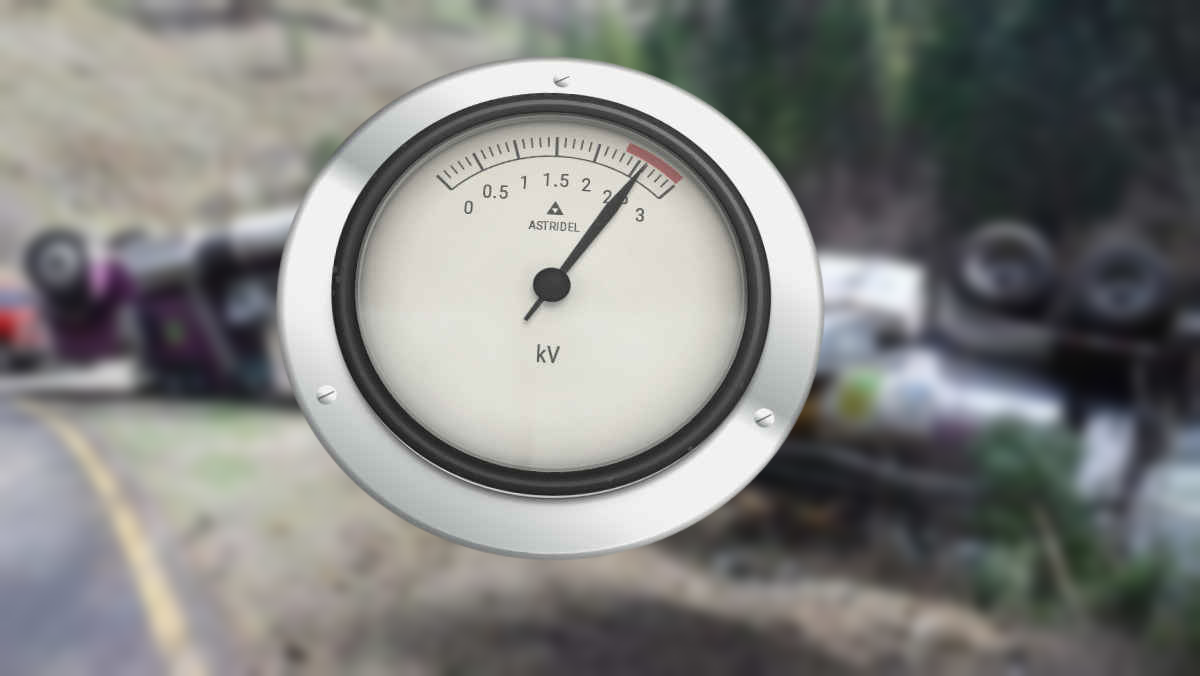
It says 2.6,kV
